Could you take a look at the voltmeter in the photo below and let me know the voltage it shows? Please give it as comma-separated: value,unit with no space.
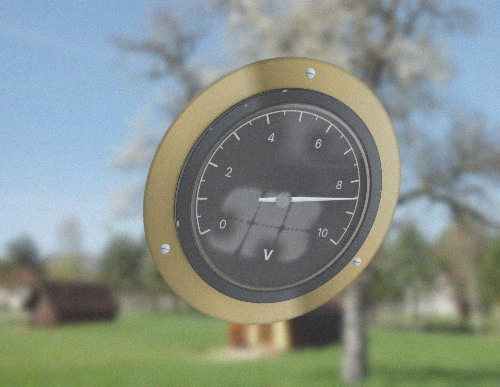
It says 8.5,V
